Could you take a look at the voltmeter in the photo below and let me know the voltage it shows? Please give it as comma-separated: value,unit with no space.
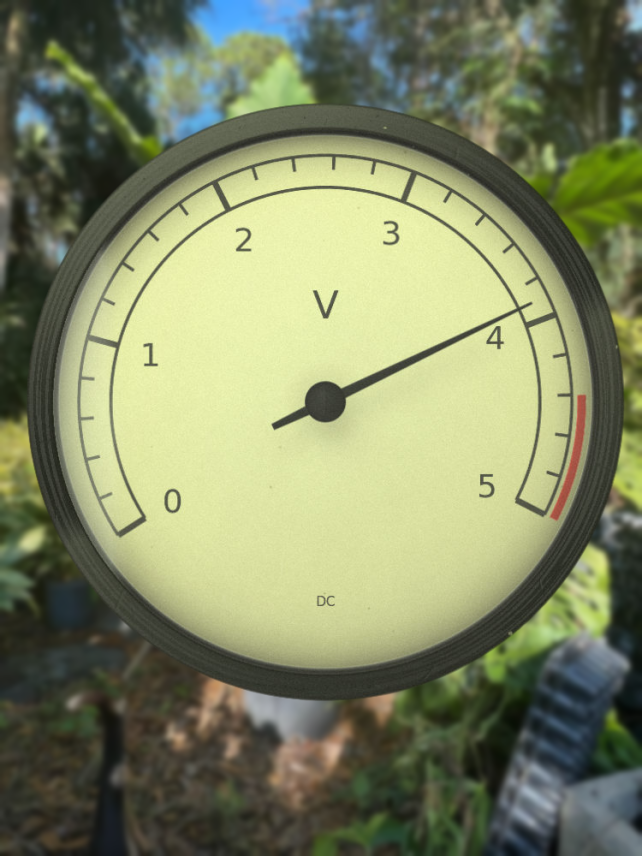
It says 3.9,V
